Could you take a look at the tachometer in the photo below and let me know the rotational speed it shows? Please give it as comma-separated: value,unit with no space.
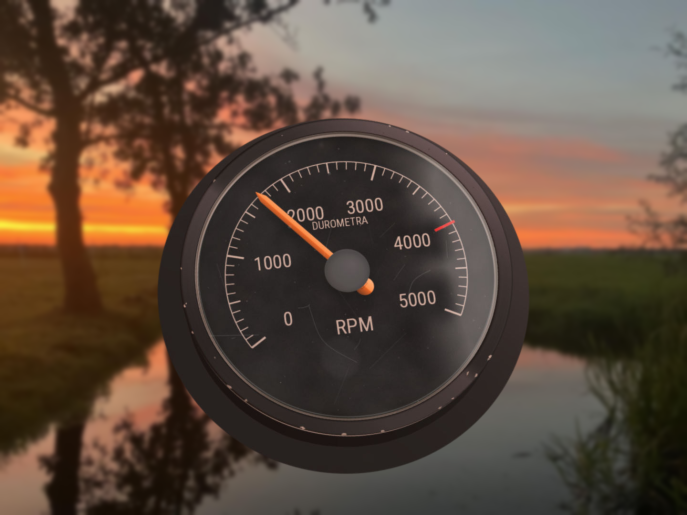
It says 1700,rpm
